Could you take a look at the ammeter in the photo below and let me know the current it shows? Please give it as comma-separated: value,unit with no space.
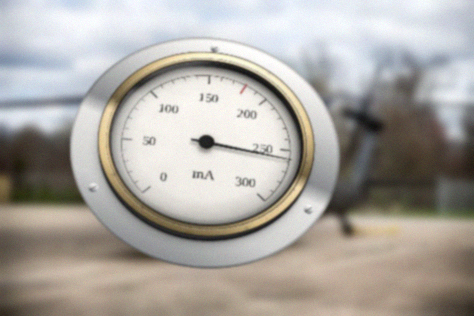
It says 260,mA
